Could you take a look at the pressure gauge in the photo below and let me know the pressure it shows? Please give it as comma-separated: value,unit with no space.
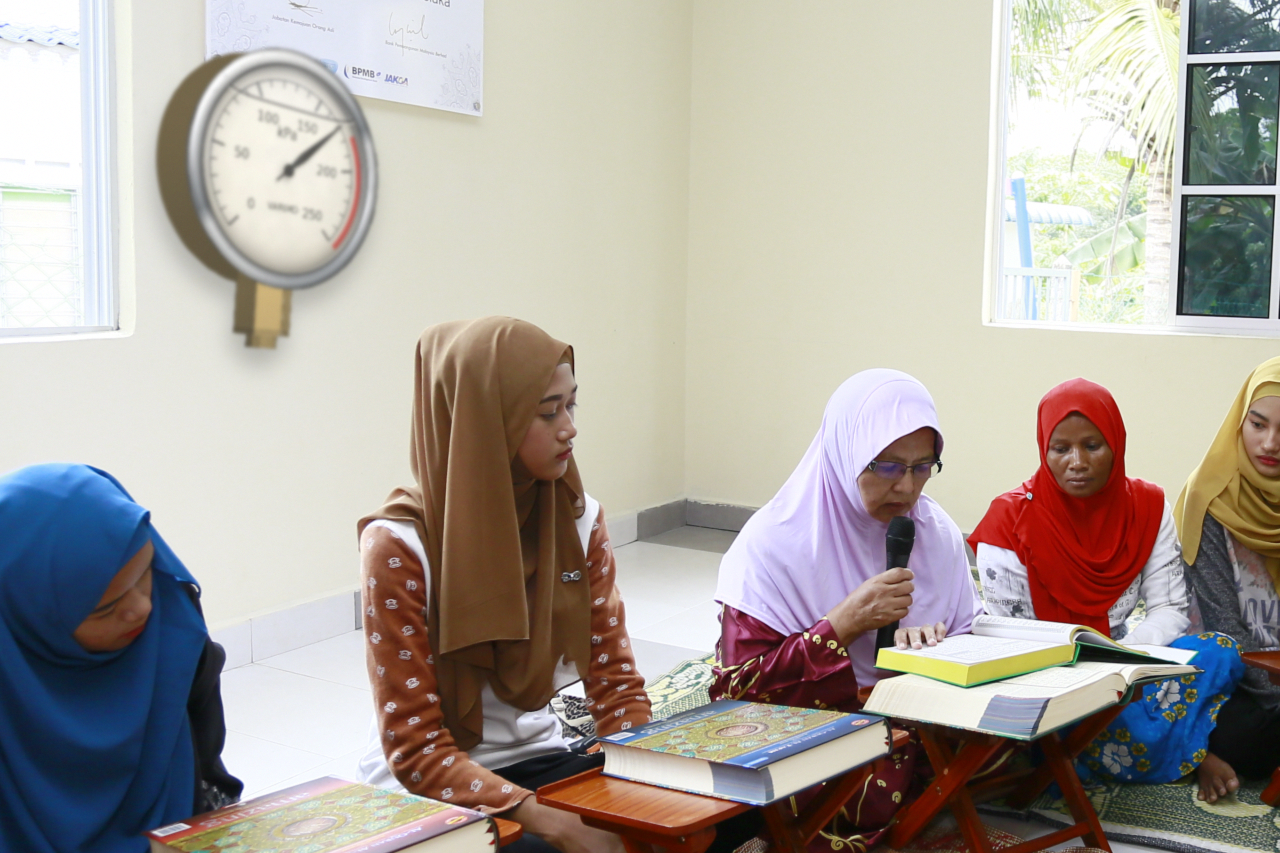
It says 170,kPa
